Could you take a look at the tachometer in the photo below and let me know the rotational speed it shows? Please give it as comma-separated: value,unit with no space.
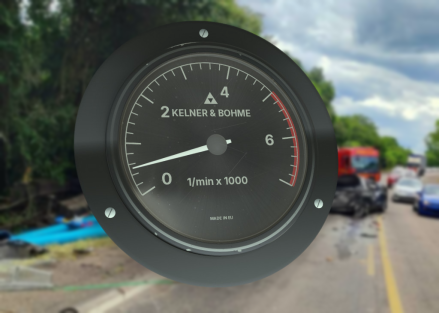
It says 500,rpm
